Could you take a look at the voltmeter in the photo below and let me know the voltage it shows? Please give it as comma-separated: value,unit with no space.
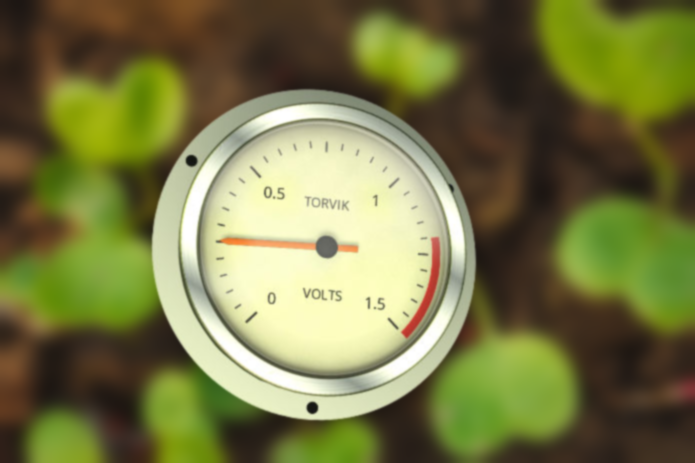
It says 0.25,V
